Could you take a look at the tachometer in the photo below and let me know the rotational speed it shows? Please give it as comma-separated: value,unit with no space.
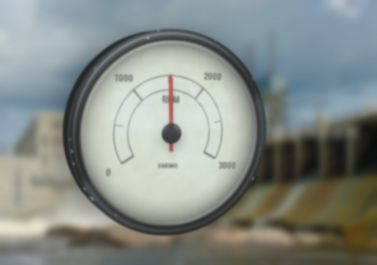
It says 1500,rpm
